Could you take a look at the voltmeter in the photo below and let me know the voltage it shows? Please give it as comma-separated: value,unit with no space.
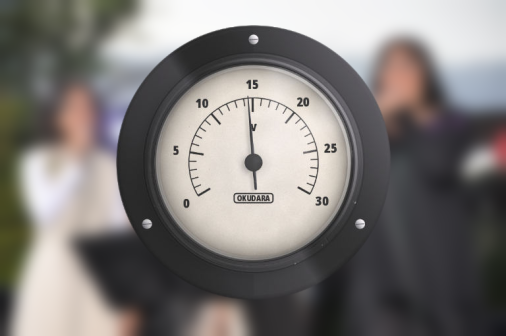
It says 14.5,V
